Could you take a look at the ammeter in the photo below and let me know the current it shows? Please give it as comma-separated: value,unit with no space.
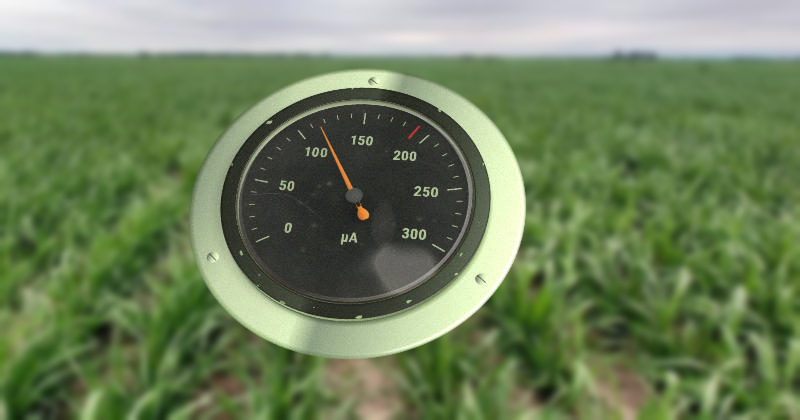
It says 115,µA
